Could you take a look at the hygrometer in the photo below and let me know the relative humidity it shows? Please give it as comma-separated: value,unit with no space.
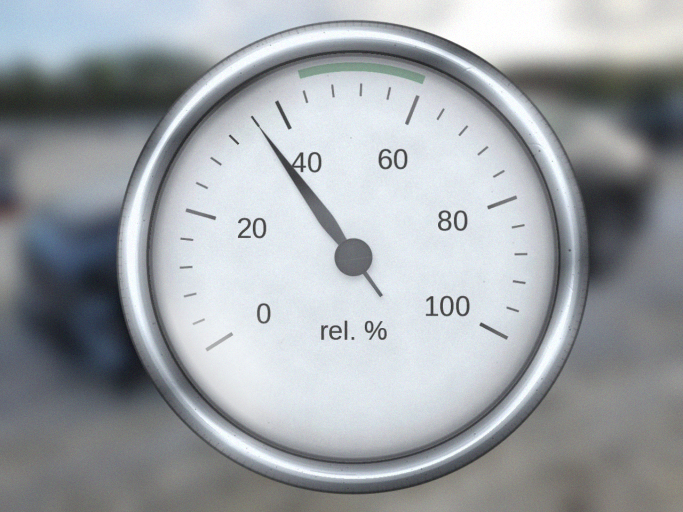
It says 36,%
